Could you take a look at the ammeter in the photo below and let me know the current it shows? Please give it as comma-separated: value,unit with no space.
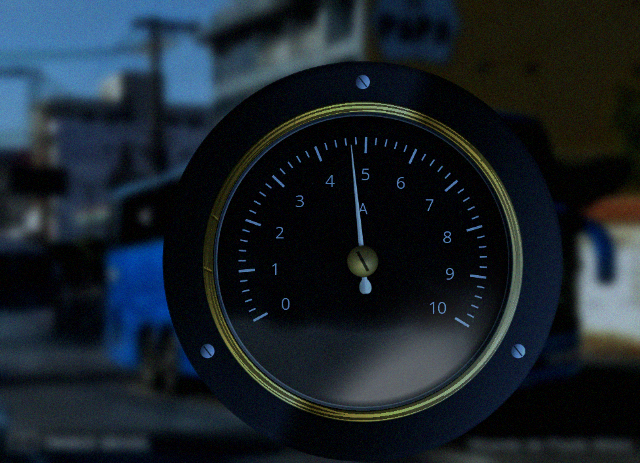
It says 4.7,A
